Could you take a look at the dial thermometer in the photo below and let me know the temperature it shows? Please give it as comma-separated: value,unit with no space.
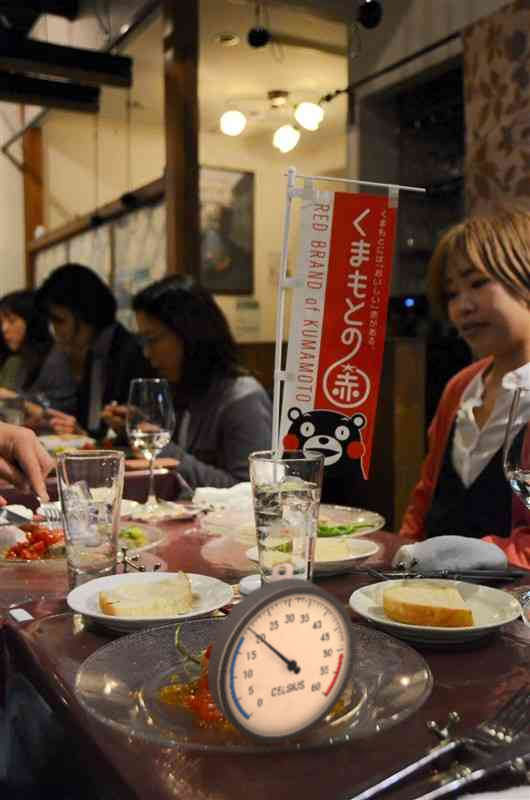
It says 20,°C
